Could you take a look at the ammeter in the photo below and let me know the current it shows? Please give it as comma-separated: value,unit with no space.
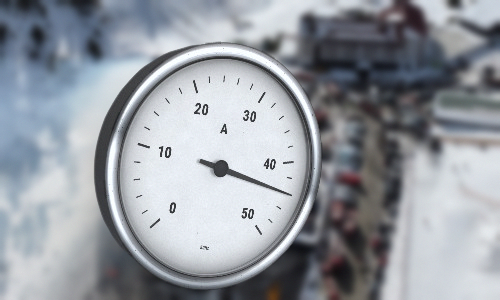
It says 44,A
